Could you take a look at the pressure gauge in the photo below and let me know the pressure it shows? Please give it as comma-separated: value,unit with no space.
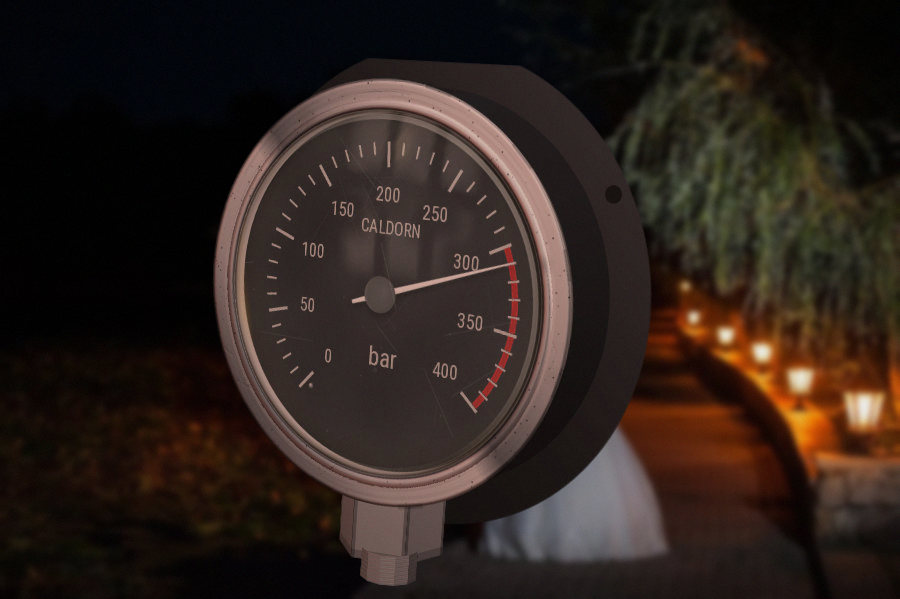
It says 310,bar
